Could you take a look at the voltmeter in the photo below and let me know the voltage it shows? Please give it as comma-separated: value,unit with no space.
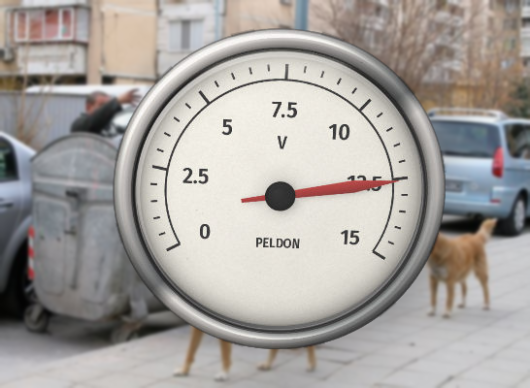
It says 12.5,V
